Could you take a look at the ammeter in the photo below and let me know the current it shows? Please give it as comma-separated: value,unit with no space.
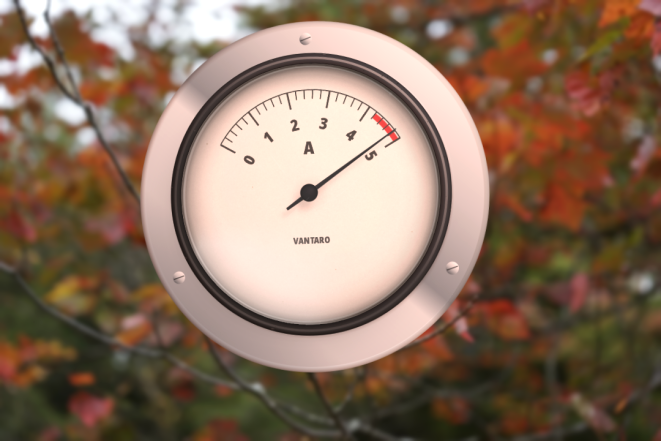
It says 4.8,A
